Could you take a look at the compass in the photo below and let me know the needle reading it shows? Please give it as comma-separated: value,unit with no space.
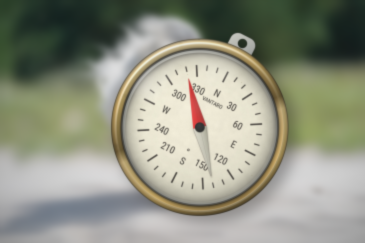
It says 320,°
